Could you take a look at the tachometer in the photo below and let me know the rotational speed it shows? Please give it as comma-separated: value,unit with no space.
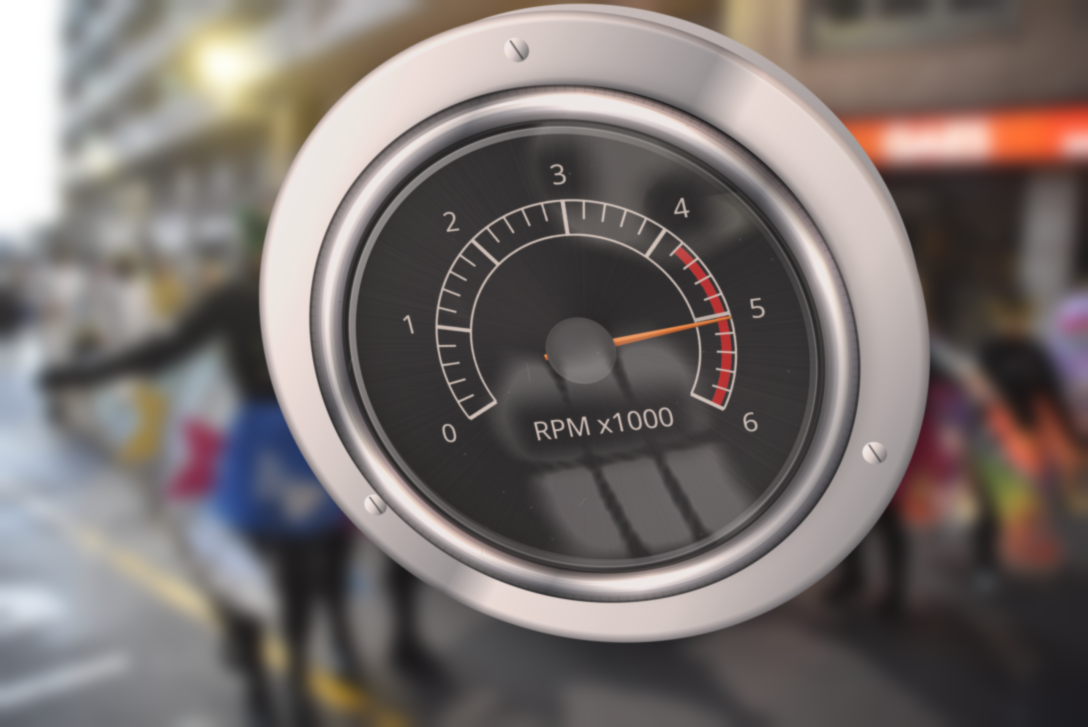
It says 5000,rpm
